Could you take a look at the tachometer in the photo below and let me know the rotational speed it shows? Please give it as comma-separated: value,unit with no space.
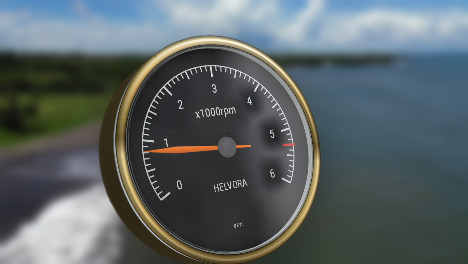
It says 800,rpm
